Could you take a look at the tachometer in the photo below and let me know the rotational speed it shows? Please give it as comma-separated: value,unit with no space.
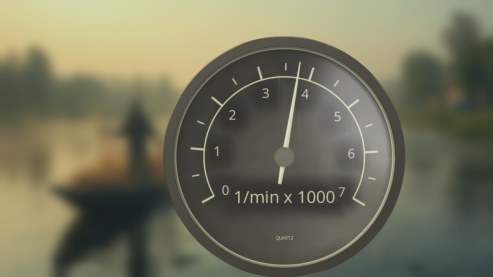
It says 3750,rpm
